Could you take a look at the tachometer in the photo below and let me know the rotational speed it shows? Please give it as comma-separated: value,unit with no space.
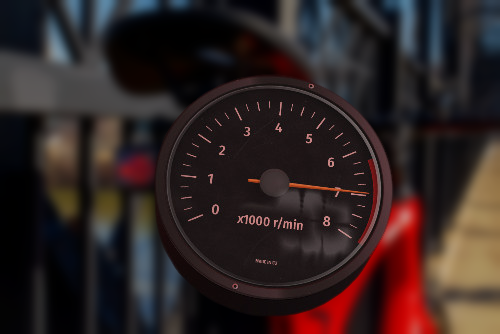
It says 7000,rpm
